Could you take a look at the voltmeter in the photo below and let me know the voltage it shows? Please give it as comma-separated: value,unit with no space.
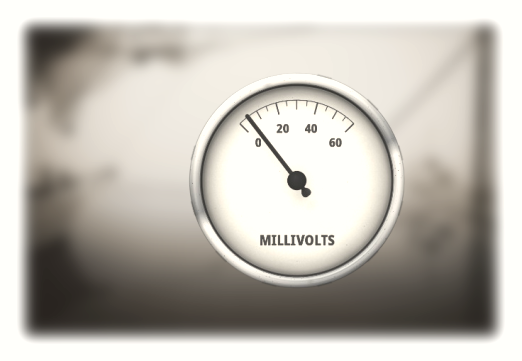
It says 5,mV
